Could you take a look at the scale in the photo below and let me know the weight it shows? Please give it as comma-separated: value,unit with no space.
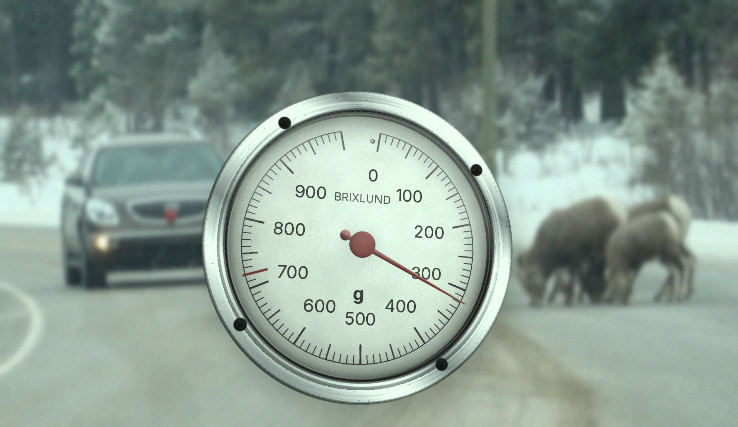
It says 320,g
